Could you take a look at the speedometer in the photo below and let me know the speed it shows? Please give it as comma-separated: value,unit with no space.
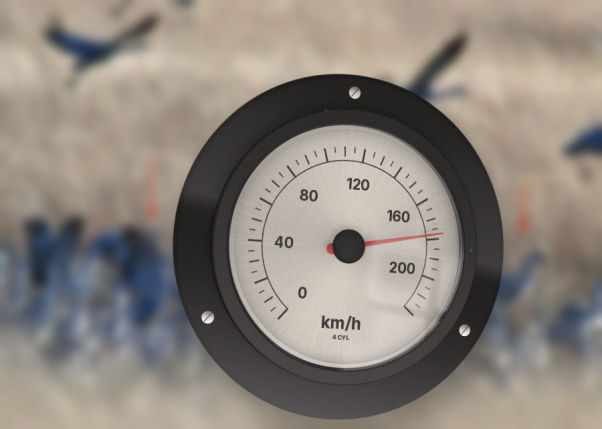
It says 177.5,km/h
